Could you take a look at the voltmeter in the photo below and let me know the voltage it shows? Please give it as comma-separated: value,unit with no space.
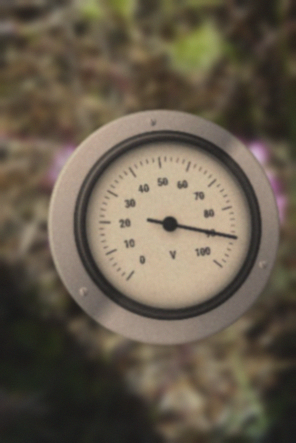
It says 90,V
